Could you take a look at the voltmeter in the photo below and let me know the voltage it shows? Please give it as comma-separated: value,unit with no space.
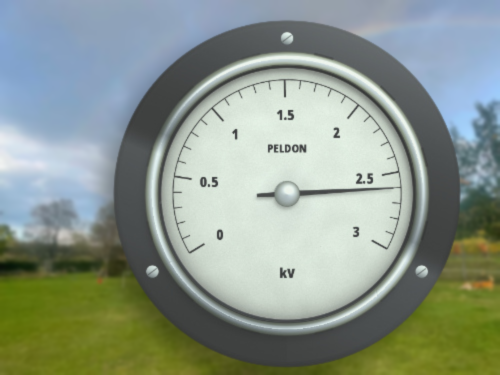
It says 2.6,kV
